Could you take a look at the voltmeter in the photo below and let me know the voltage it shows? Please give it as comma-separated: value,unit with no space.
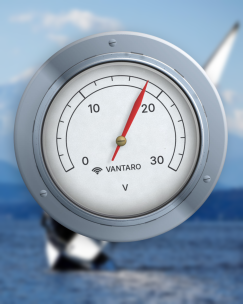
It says 18,V
